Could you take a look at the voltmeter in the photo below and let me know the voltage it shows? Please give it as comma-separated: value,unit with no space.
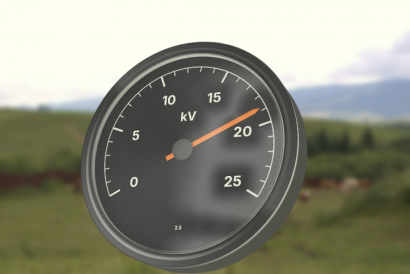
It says 19,kV
